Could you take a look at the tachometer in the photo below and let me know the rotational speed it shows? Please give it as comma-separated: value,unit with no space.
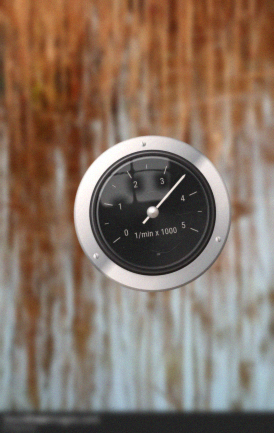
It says 3500,rpm
